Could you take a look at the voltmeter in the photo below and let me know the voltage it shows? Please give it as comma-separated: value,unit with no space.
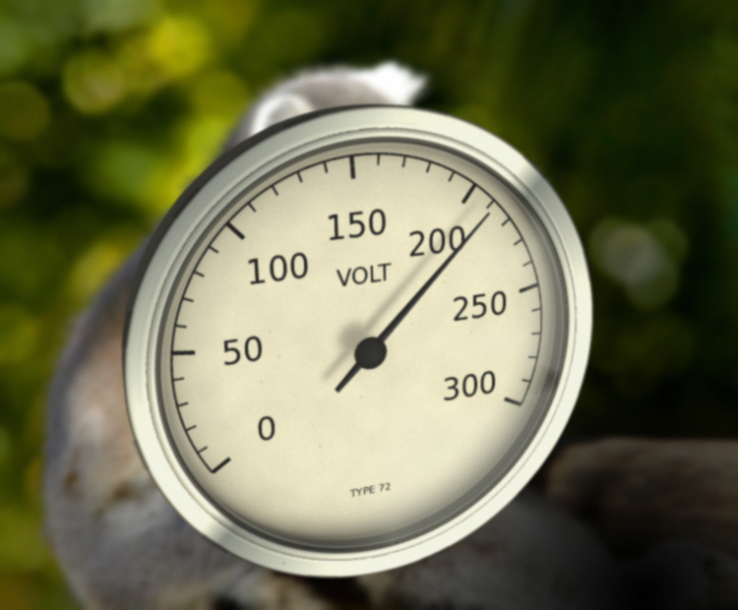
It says 210,V
